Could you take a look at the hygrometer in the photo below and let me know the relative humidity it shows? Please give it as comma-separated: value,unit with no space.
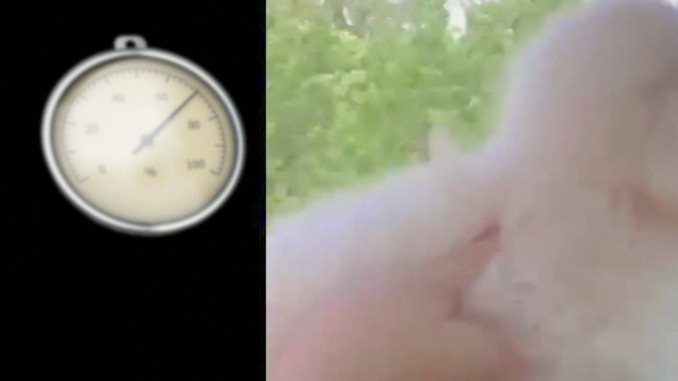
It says 70,%
